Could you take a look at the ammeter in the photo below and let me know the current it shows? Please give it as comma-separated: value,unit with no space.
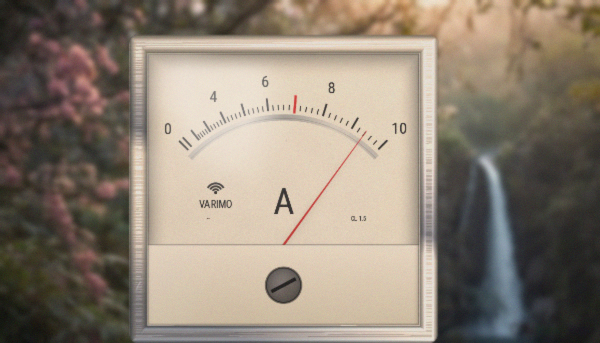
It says 9.4,A
